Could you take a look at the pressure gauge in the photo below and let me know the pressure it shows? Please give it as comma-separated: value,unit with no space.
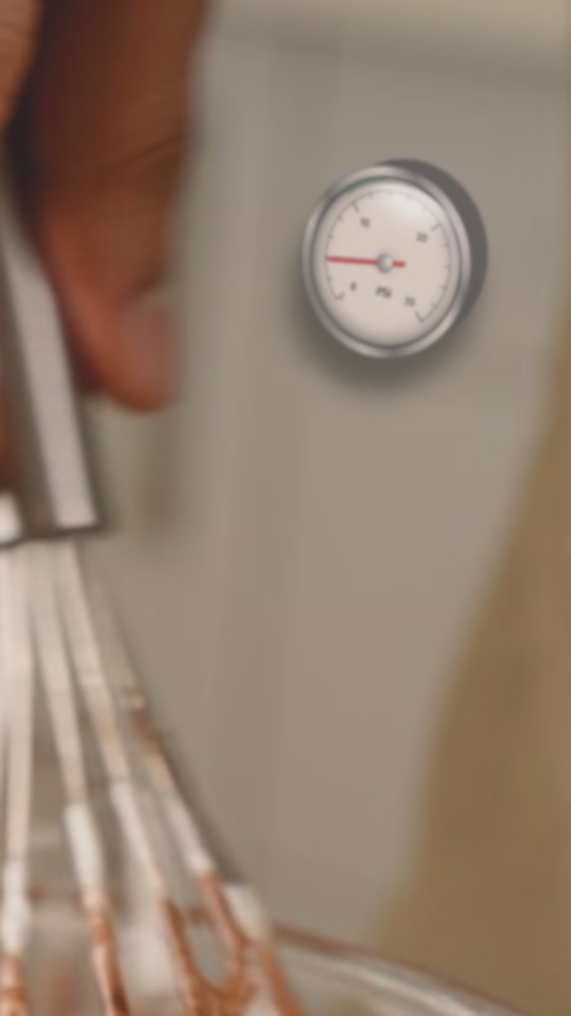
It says 4,psi
